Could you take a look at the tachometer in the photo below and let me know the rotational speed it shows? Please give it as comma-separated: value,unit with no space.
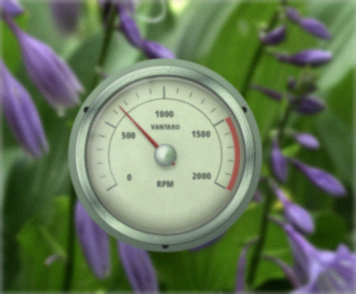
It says 650,rpm
